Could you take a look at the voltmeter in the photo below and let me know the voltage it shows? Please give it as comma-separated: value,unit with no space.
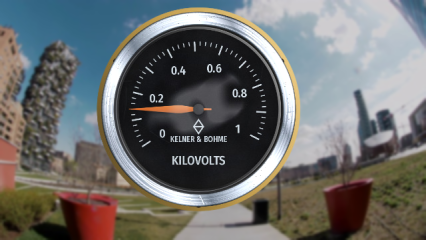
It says 0.14,kV
